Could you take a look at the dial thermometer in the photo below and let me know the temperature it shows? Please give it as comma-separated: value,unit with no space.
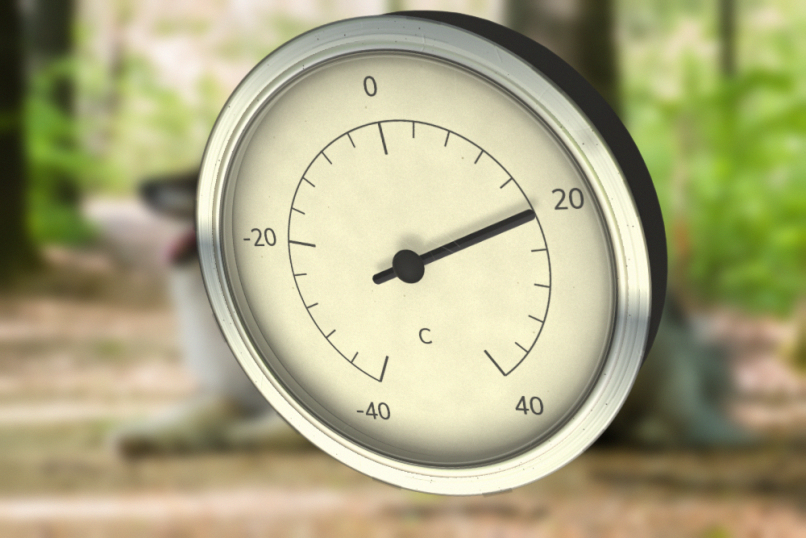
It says 20,°C
